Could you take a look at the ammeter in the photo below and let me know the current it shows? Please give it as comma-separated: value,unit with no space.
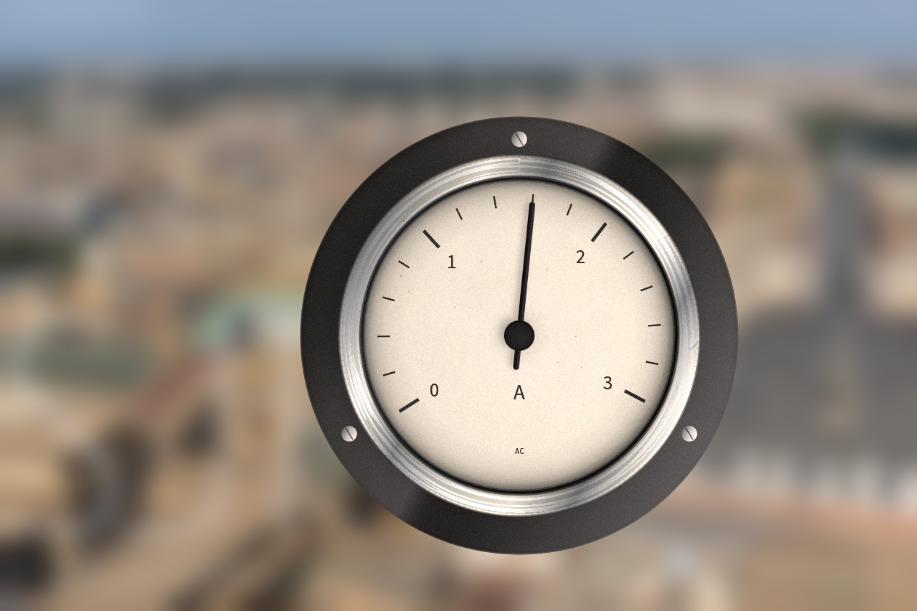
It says 1.6,A
